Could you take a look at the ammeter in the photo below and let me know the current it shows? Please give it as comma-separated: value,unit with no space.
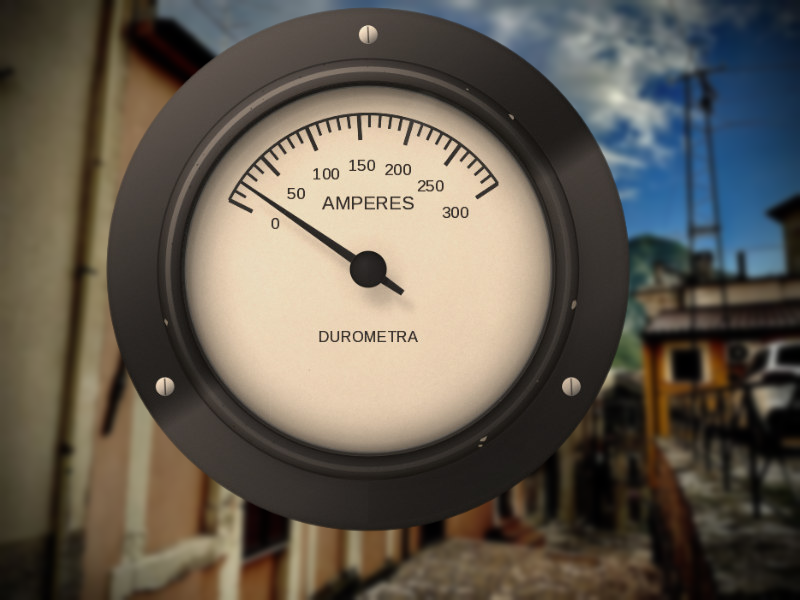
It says 20,A
